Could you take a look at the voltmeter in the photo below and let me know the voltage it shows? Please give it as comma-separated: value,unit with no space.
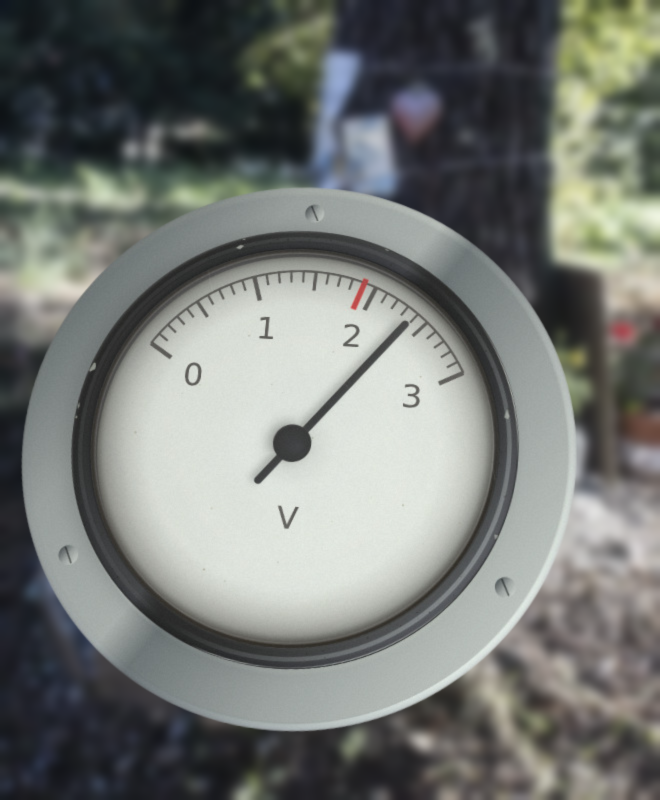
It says 2.4,V
